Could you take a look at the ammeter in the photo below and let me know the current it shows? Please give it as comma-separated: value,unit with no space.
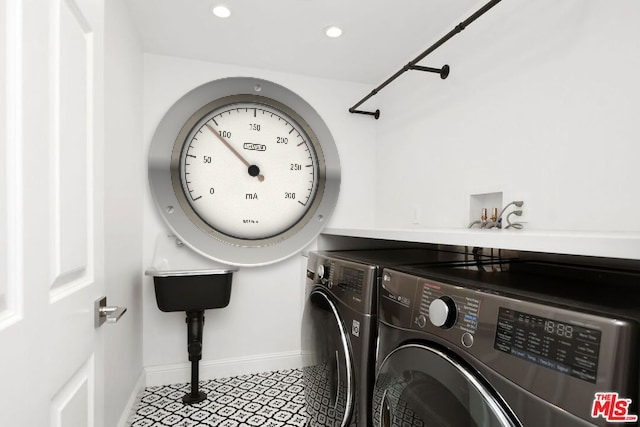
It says 90,mA
